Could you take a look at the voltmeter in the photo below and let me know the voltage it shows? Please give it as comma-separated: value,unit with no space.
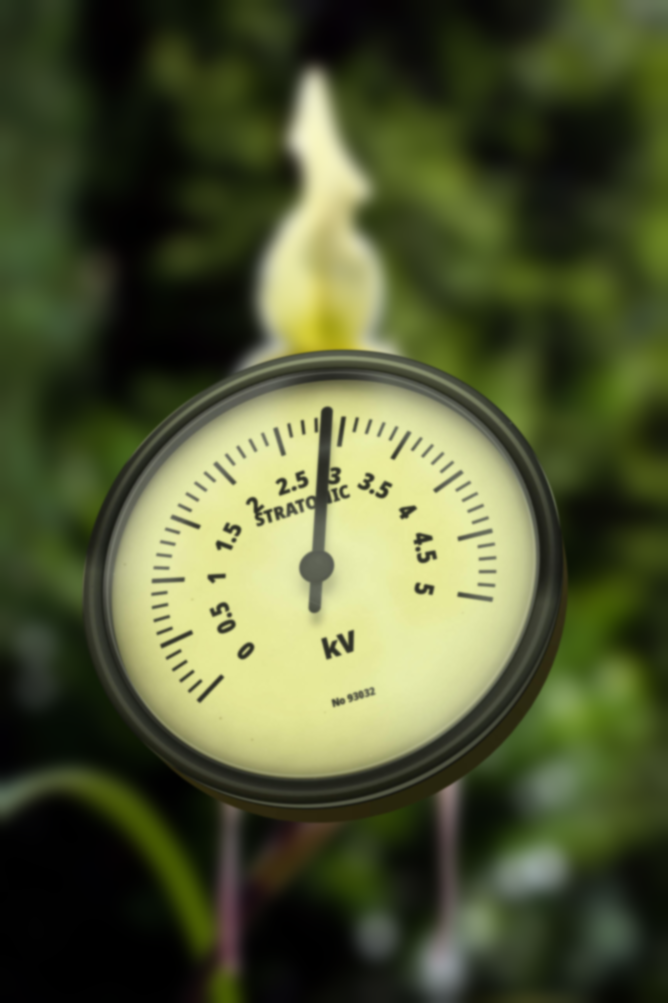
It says 2.9,kV
